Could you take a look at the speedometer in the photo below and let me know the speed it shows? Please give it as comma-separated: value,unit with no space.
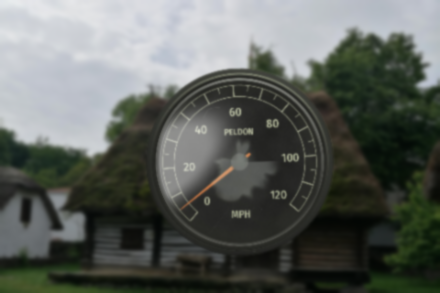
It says 5,mph
